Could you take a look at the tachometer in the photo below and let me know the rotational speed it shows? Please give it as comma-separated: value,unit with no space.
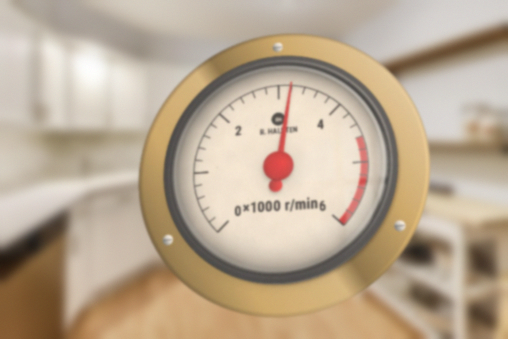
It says 3200,rpm
